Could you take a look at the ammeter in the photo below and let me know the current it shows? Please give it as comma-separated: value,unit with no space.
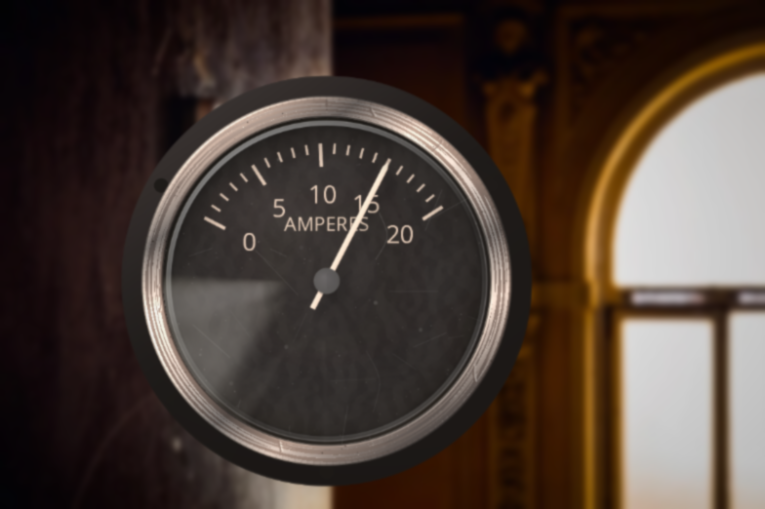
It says 15,A
